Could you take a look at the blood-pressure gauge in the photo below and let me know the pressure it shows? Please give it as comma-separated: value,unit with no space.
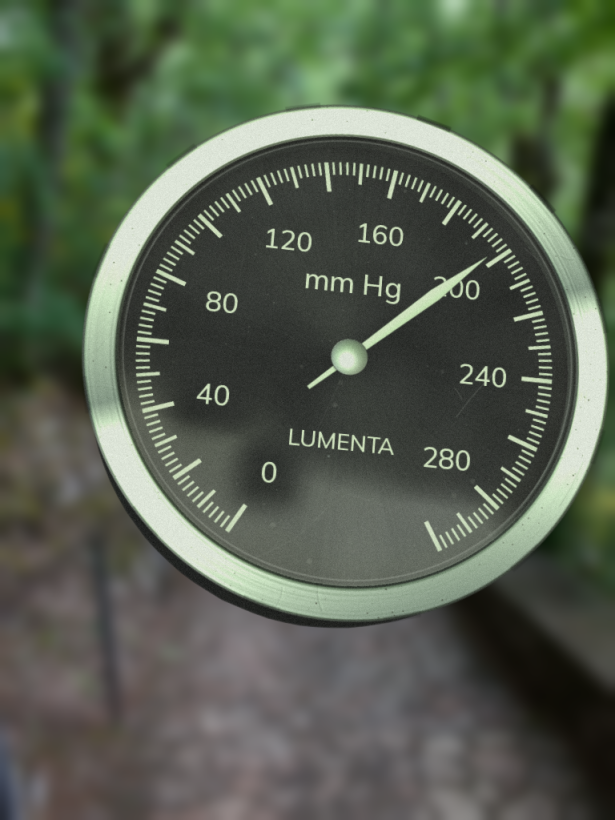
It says 198,mmHg
